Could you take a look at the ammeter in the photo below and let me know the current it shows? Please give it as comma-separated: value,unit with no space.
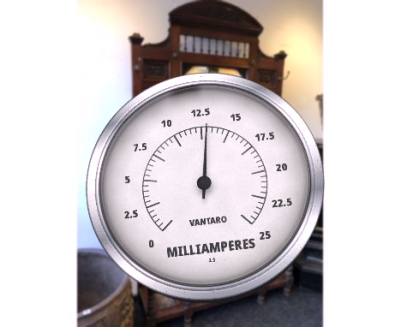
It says 13,mA
